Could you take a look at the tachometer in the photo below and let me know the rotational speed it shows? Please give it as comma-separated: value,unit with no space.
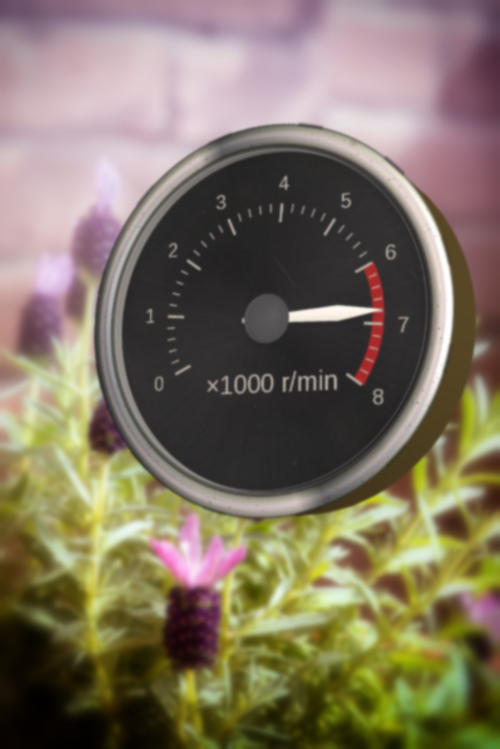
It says 6800,rpm
